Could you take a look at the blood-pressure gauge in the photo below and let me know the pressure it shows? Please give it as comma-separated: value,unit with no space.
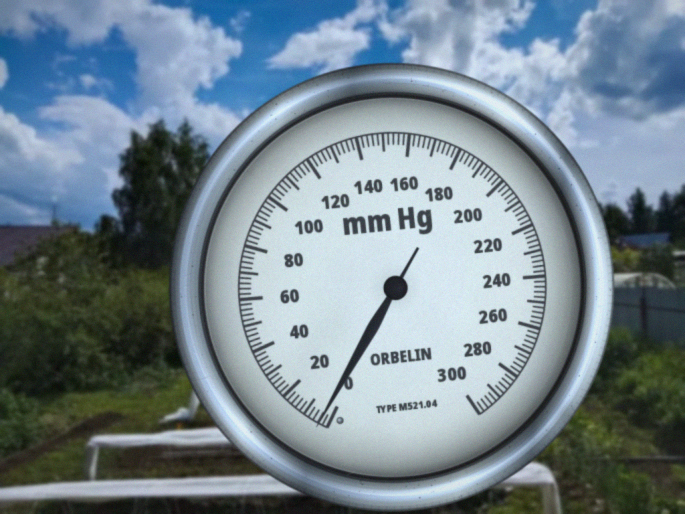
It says 4,mmHg
